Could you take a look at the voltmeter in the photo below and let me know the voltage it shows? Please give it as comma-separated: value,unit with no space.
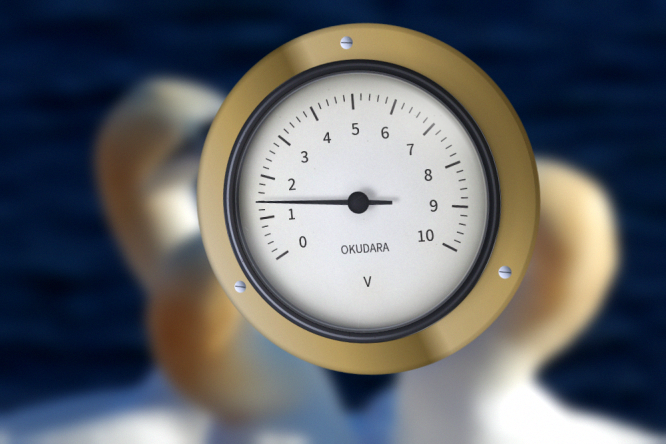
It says 1.4,V
